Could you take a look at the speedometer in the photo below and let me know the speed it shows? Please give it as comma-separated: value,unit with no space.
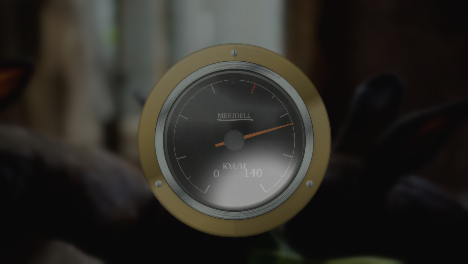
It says 105,km/h
